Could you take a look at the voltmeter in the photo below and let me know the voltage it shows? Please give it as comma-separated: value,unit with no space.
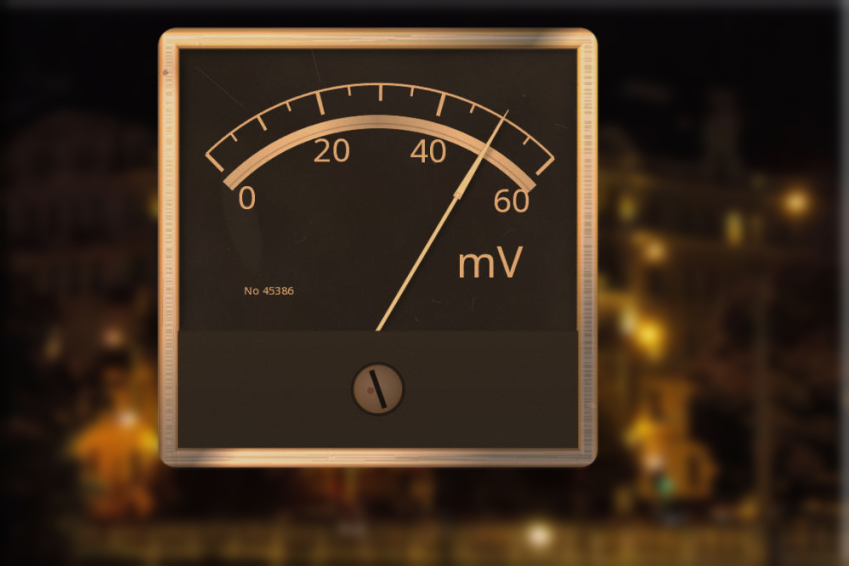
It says 50,mV
